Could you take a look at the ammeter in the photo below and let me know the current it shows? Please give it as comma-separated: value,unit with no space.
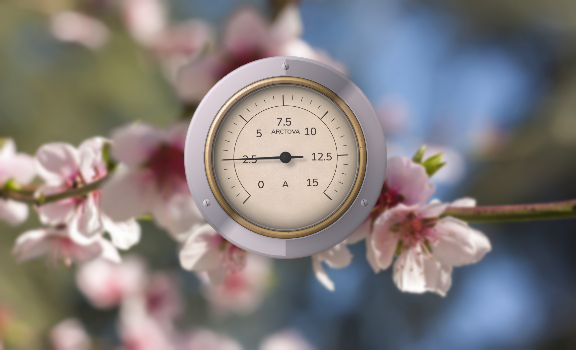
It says 2.5,A
